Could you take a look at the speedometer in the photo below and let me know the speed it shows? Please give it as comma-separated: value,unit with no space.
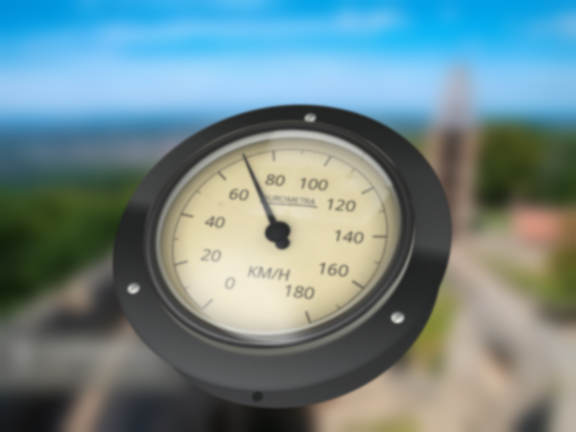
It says 70,km/h
